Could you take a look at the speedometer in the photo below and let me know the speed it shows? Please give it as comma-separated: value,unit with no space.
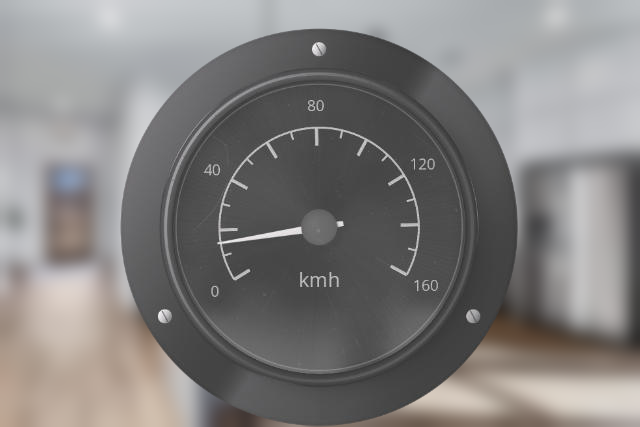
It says 15,km/h
